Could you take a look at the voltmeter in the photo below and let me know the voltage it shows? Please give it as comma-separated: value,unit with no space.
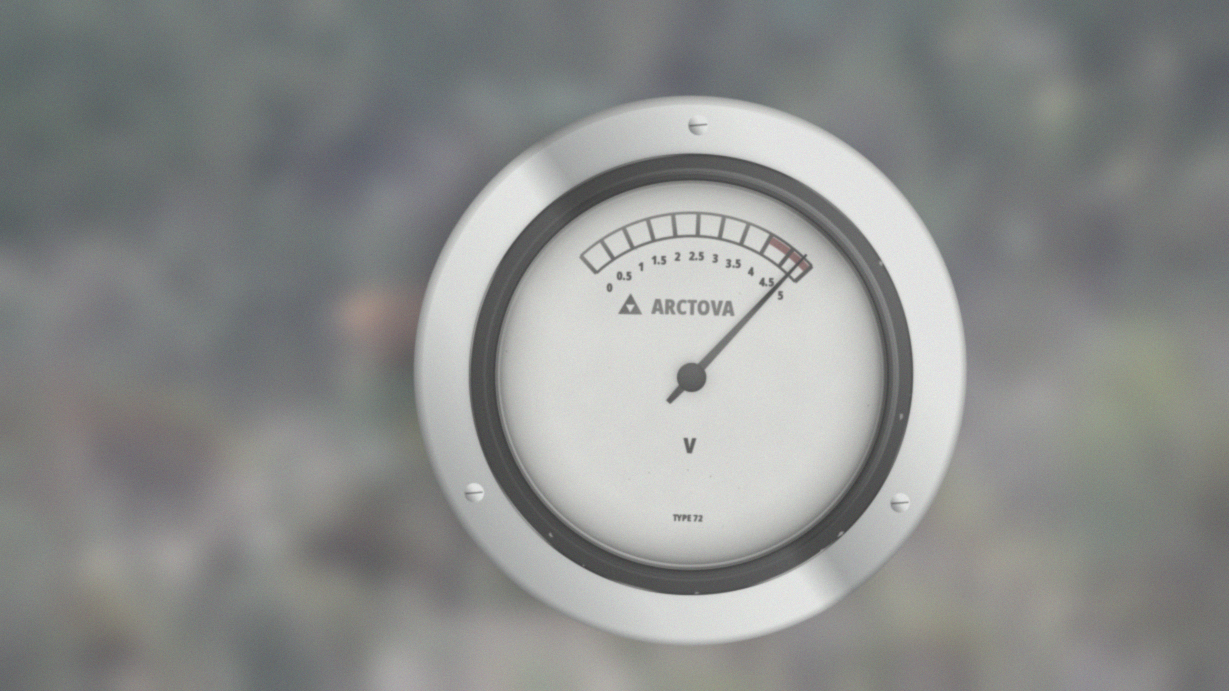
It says 4.75,V
